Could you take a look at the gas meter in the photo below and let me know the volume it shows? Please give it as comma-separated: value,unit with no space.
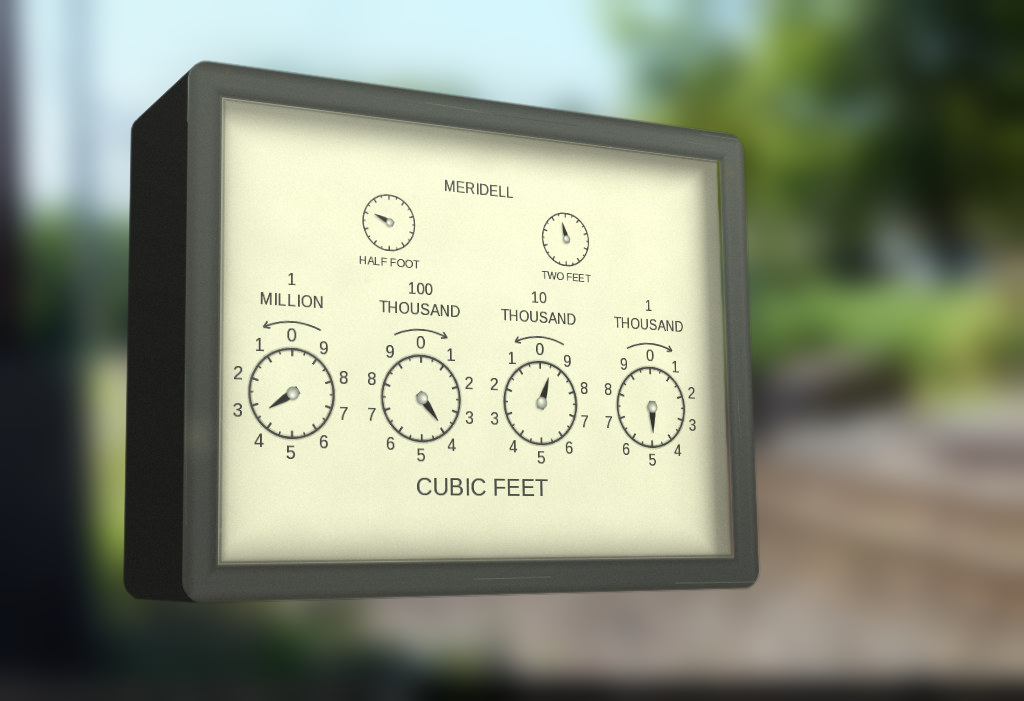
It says 339500,ft³
